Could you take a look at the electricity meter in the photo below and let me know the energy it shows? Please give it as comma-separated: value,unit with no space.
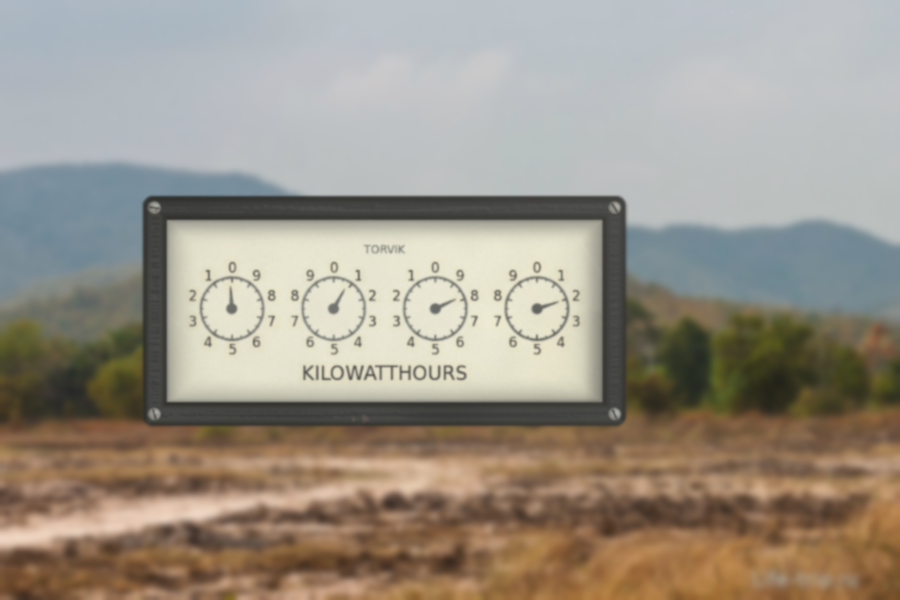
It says 82,kWh
